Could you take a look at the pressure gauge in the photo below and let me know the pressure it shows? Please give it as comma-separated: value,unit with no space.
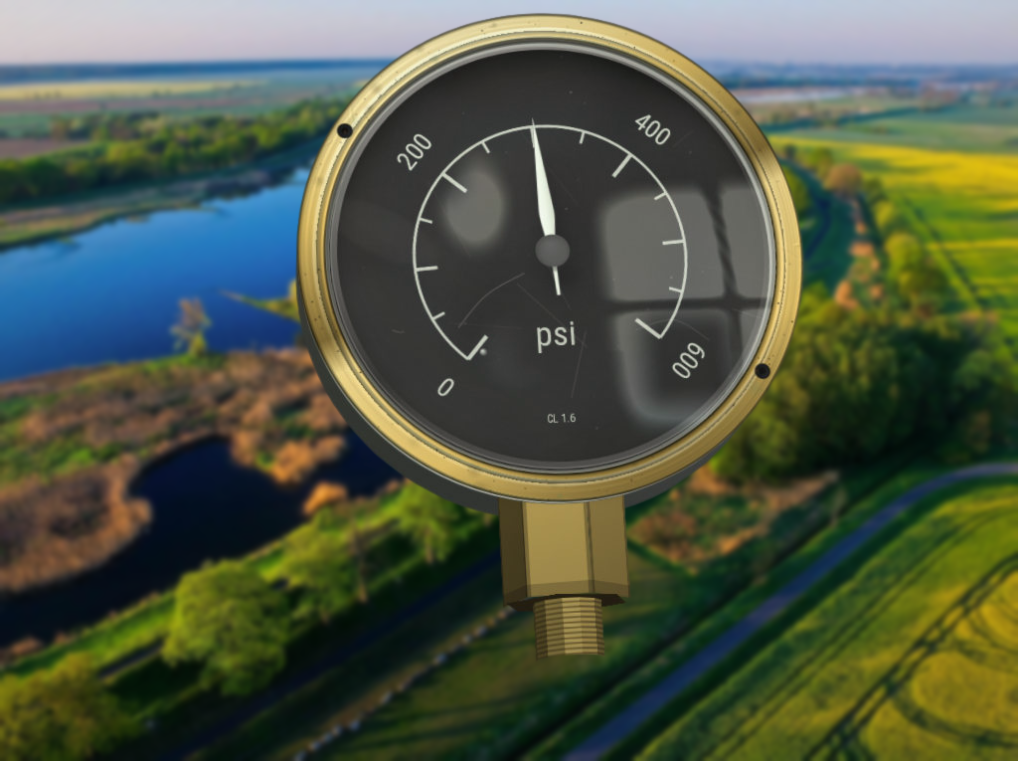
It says 300,psi
